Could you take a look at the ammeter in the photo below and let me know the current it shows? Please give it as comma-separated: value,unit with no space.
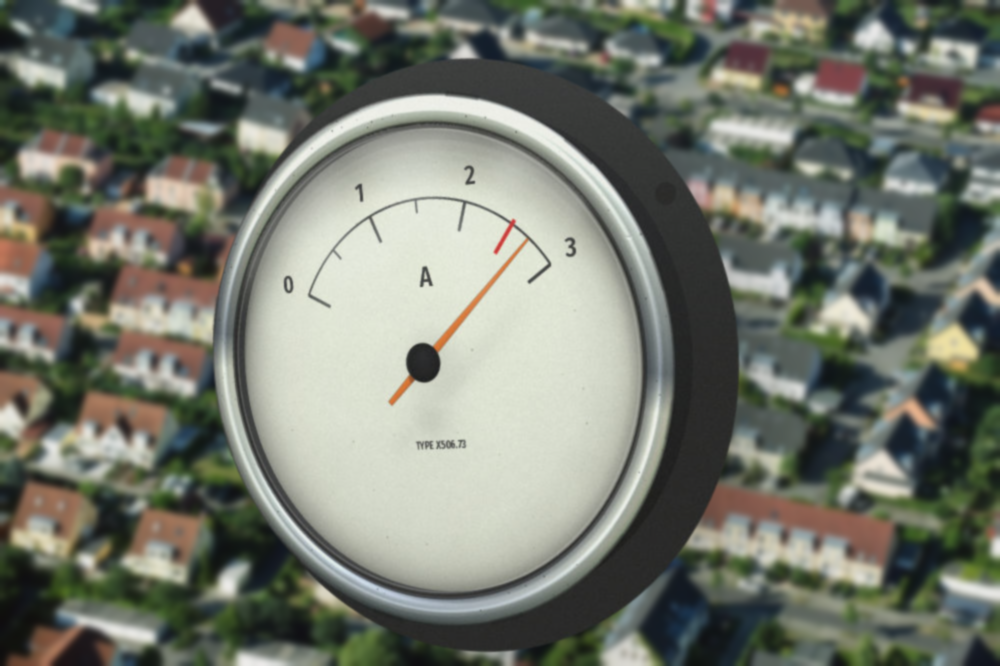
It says 2.75,A
